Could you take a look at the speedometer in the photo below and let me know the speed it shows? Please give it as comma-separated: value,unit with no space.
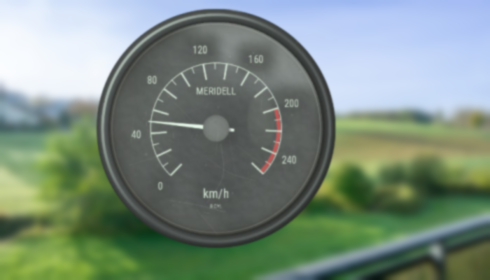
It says 50,km/h
